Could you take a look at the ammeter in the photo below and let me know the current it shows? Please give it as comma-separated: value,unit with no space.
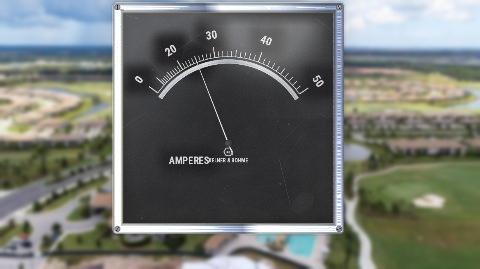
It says 25,A
